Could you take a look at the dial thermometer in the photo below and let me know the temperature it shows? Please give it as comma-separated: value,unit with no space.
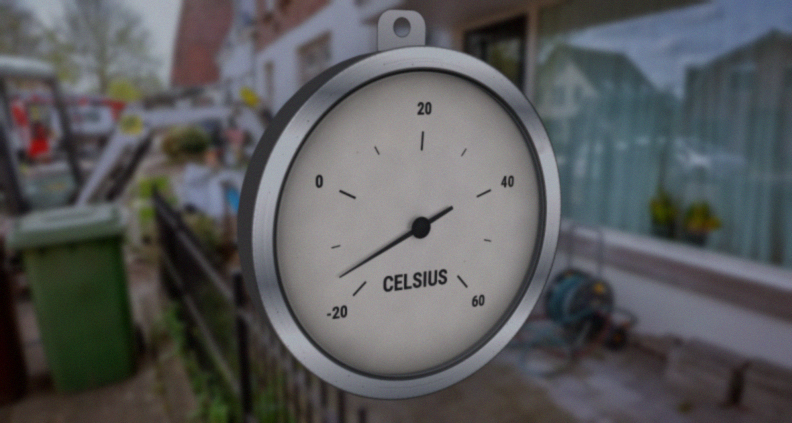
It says -15,°C
